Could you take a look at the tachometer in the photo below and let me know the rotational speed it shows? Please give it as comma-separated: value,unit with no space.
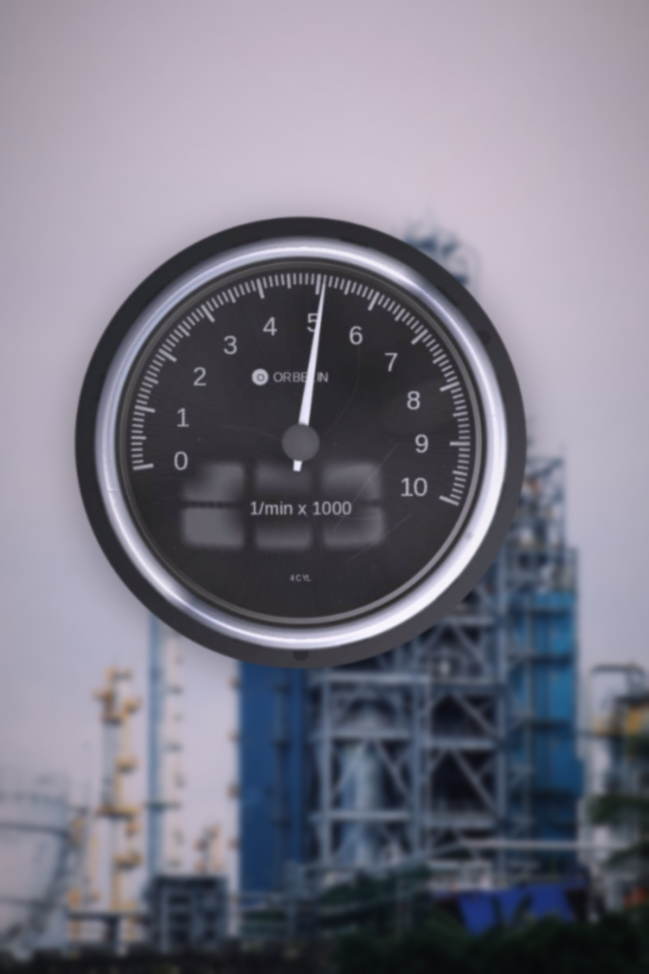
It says 5100,rpm
